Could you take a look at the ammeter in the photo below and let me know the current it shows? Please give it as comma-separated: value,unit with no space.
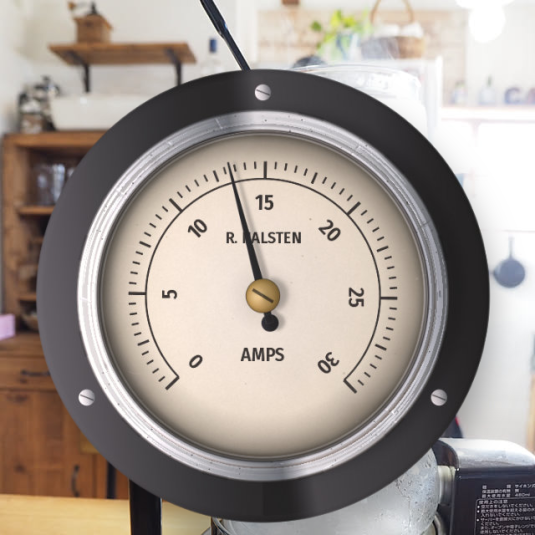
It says 13.25,A
